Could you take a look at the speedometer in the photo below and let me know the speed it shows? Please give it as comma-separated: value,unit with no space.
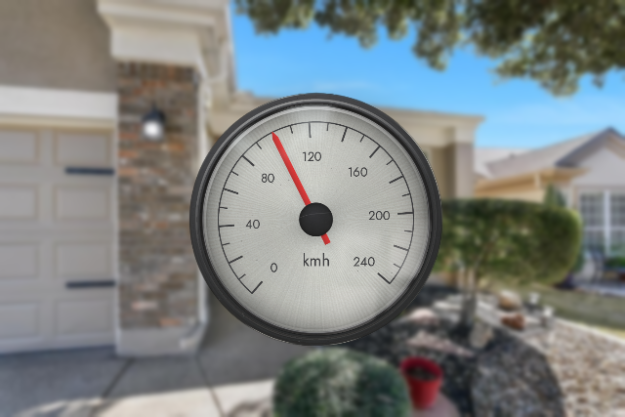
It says 100,km/h
